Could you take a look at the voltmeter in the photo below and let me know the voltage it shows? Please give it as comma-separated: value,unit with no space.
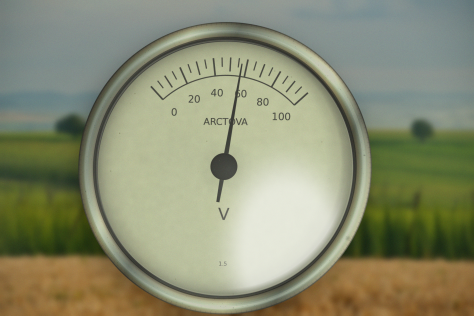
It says 57.5,V
